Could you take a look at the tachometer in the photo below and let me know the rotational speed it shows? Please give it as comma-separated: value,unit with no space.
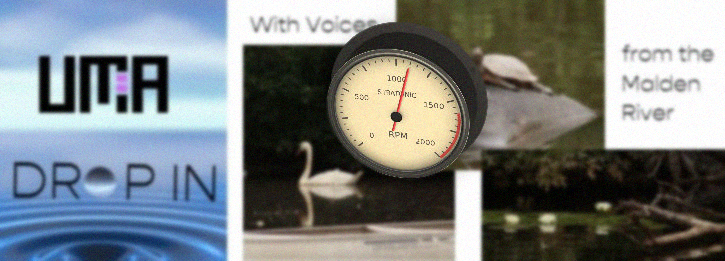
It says 1100,rpm
